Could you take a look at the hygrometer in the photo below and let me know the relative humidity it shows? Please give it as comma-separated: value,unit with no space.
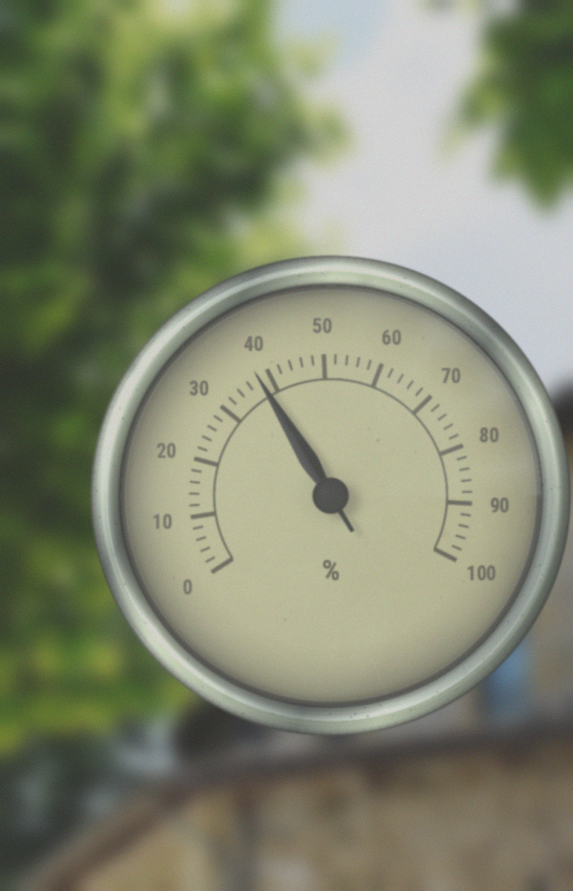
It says 38,%
